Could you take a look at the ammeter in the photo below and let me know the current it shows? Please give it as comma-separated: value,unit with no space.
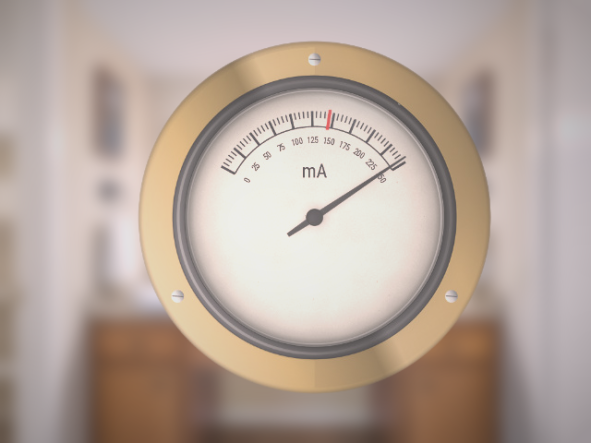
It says 245,mA
